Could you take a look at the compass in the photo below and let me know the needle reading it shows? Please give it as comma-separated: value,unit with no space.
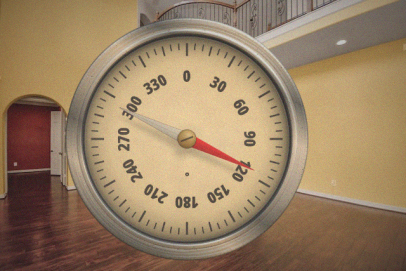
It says 115,°
